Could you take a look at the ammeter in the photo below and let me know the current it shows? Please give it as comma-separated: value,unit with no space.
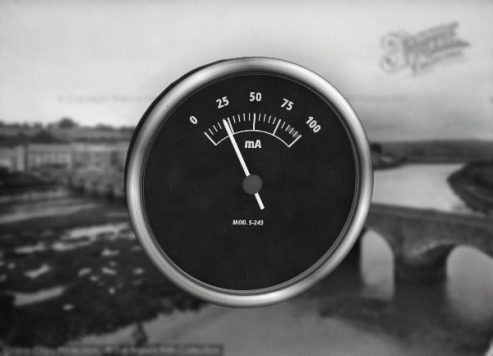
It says 20,mA
